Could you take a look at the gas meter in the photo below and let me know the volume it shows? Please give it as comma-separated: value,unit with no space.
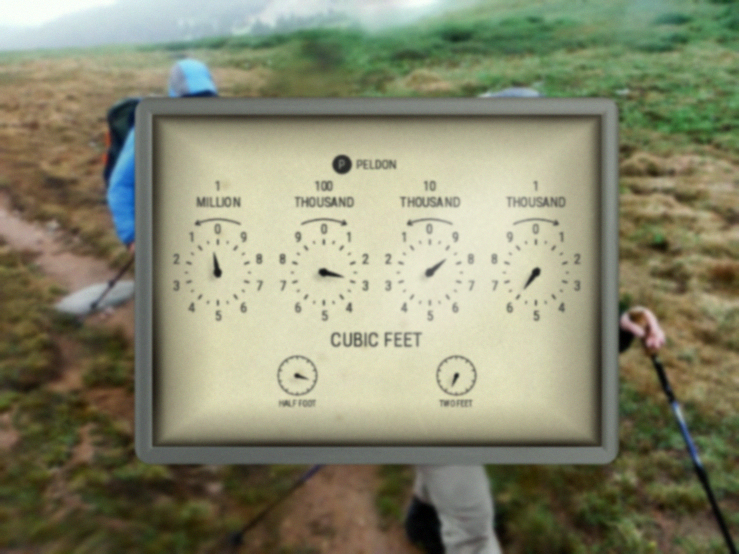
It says 28600,ft³
